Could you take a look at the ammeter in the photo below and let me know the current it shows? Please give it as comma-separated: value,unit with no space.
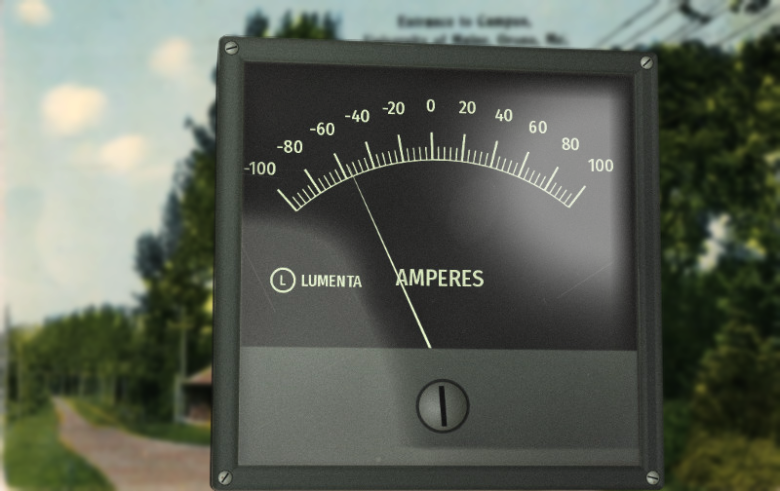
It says -56,A
